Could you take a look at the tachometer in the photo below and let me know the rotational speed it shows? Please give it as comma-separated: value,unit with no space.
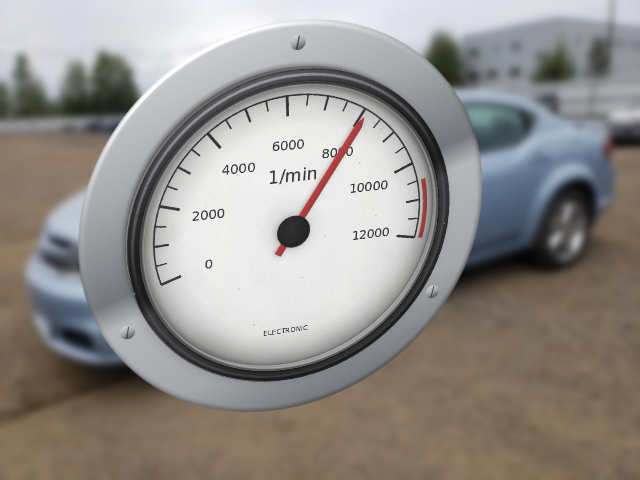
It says 8000,rpm
